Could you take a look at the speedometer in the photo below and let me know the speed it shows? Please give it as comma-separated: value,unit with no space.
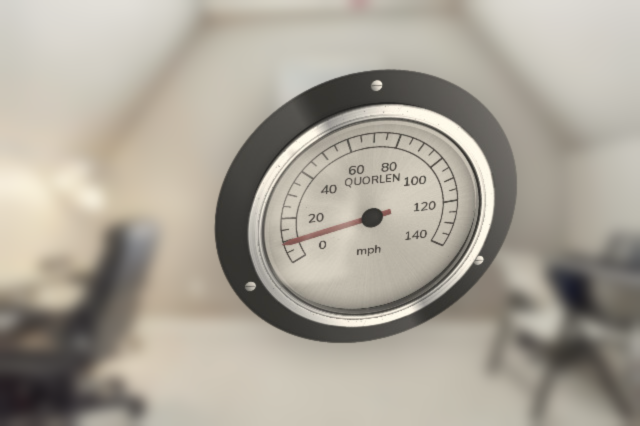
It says 10,mph
